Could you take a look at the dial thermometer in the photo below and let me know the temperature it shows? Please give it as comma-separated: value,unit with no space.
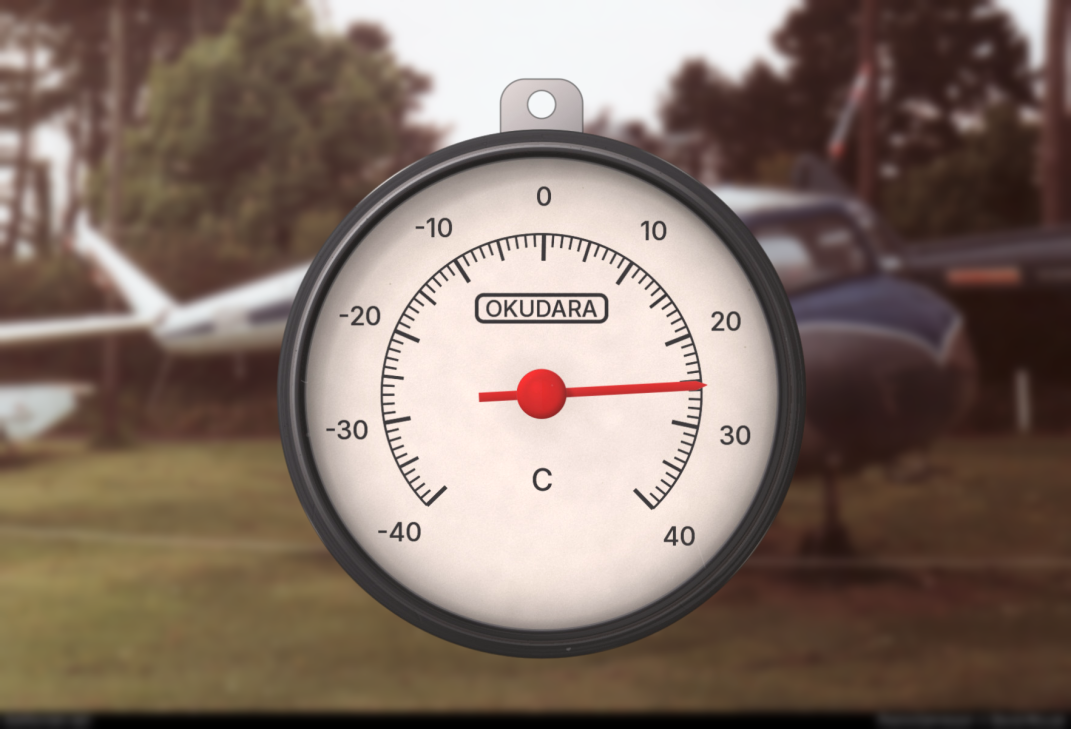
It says 25.5,°C
